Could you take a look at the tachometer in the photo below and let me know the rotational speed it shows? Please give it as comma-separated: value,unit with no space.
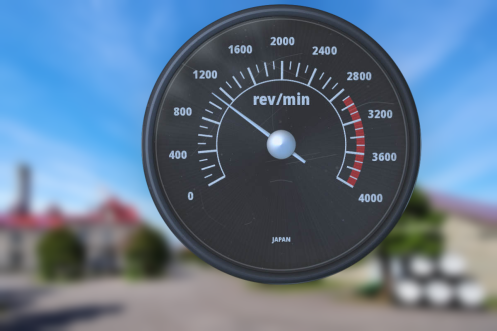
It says 1100,rpm
